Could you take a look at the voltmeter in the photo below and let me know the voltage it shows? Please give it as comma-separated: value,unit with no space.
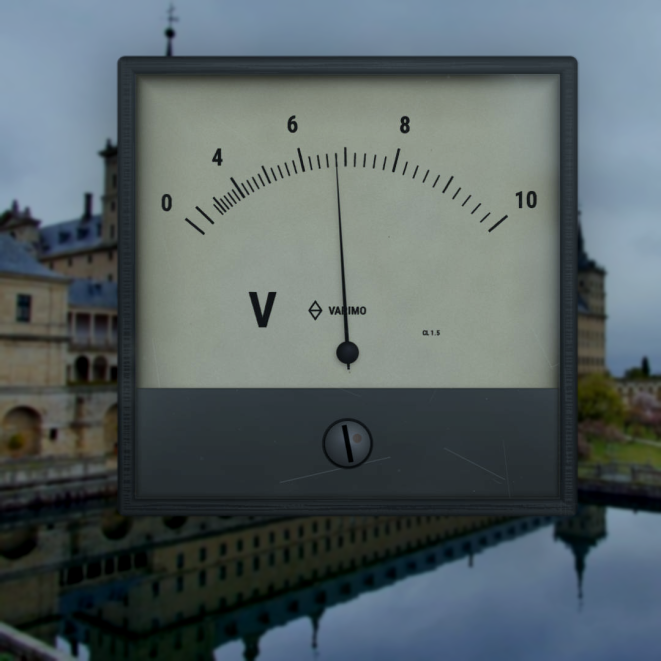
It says 6.8,V
